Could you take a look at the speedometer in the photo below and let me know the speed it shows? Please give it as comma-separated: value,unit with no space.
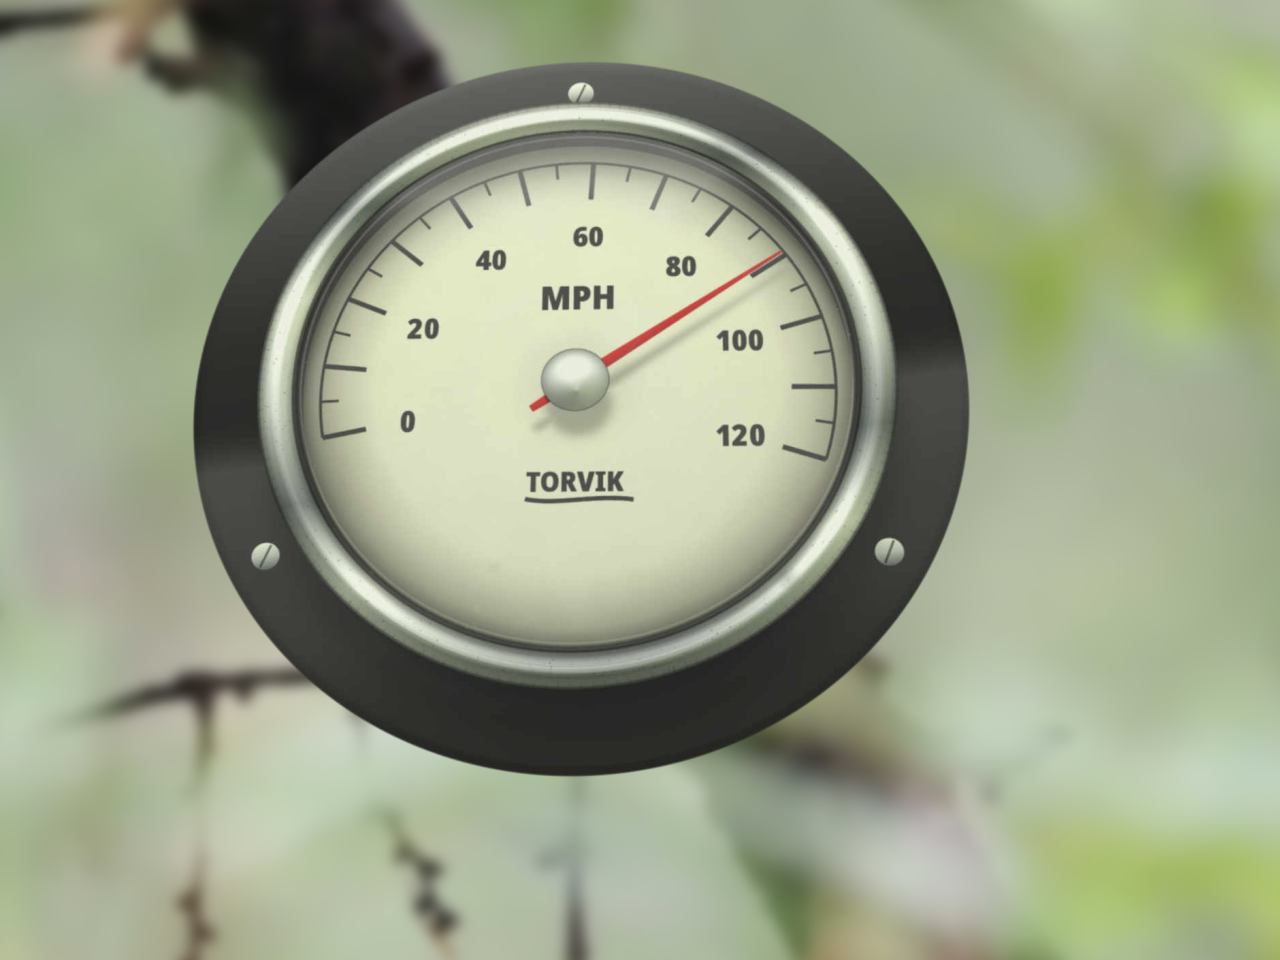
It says 90,mph
